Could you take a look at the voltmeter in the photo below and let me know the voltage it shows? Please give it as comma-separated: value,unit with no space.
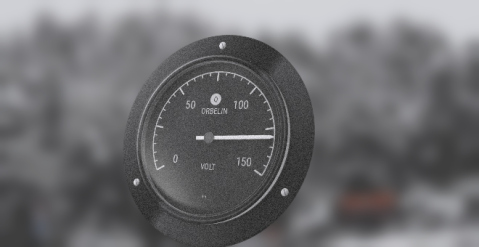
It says 130,V
